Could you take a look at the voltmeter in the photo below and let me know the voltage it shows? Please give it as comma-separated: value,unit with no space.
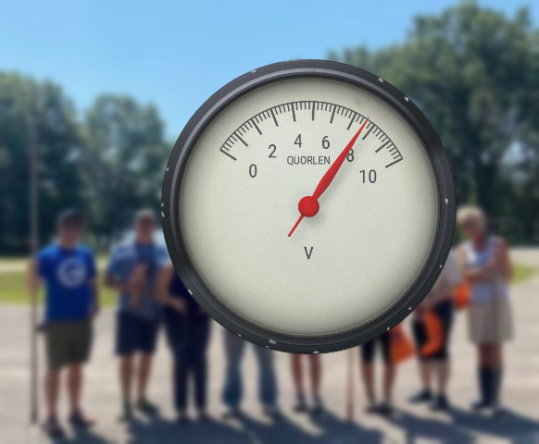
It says 7.6,V
